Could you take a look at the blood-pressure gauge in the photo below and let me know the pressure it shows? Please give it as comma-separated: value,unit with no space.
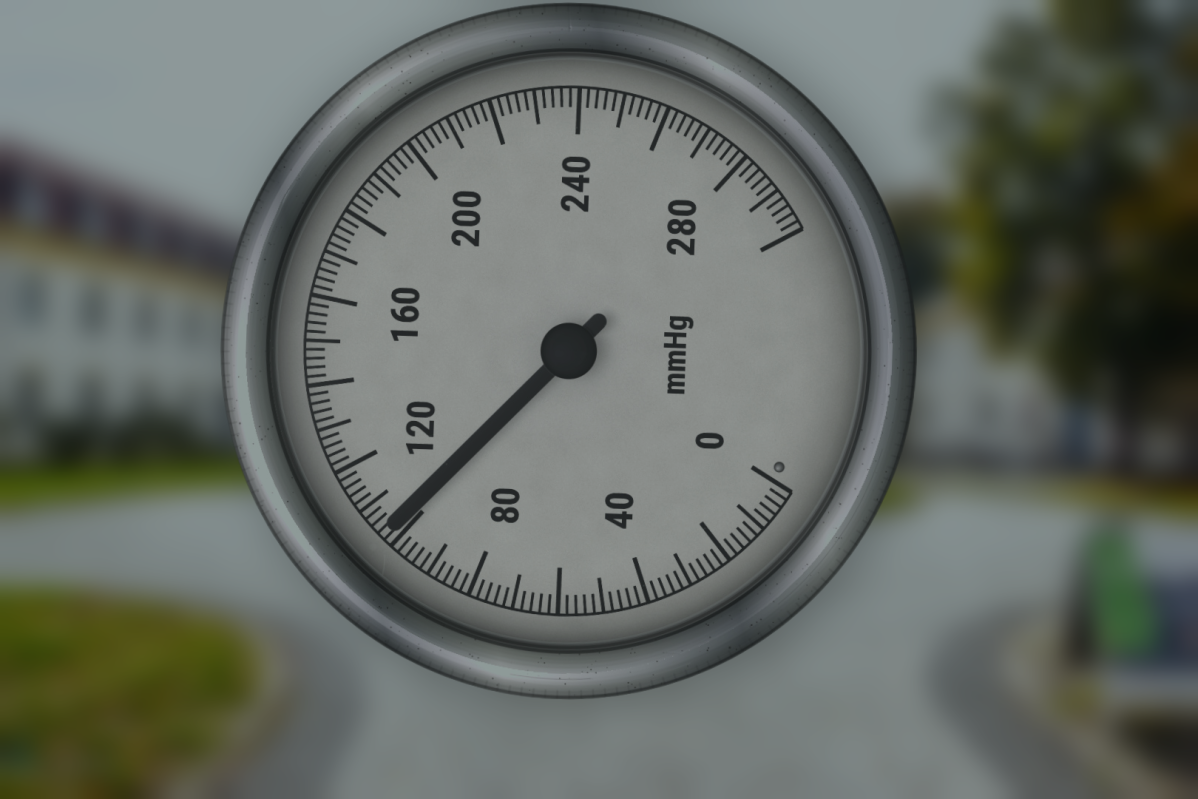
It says 103,mmHg
